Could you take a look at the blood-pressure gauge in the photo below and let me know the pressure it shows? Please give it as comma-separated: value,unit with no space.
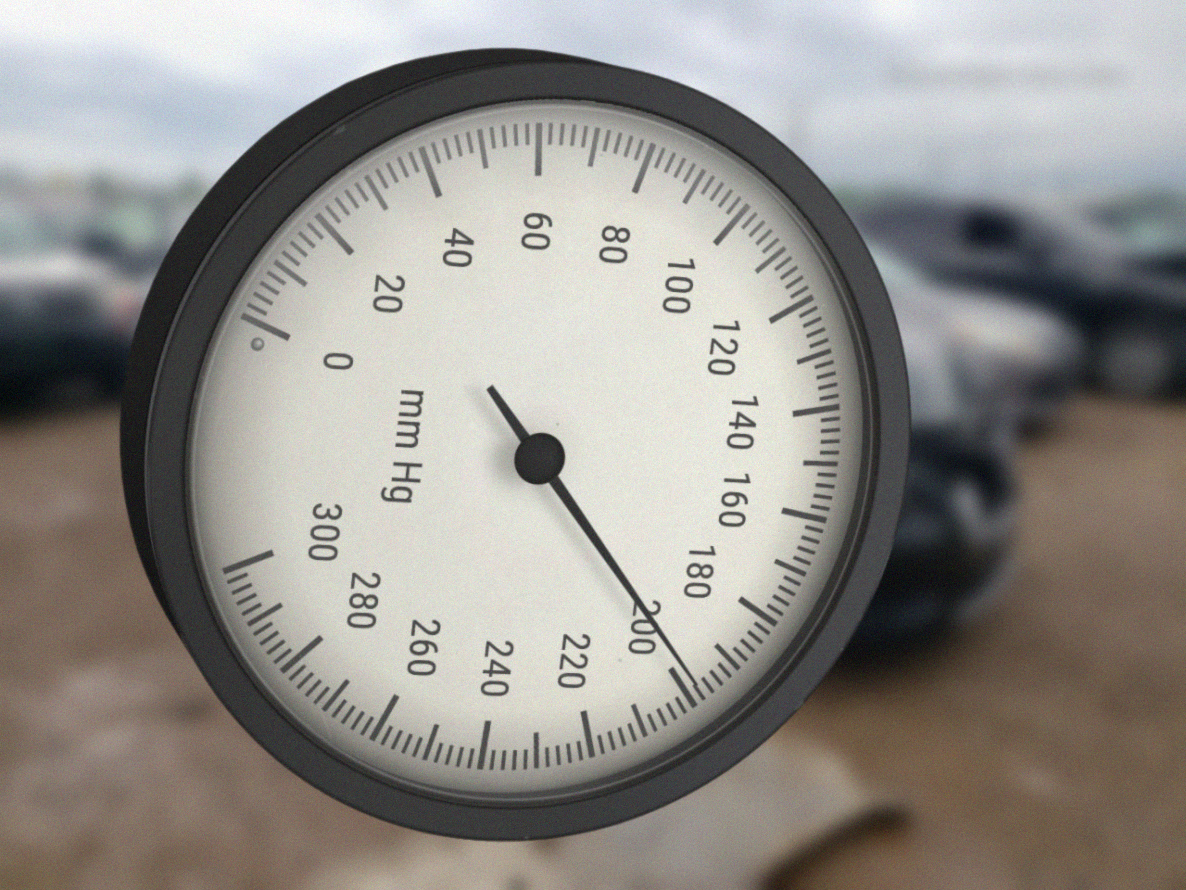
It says 198,mmHg
